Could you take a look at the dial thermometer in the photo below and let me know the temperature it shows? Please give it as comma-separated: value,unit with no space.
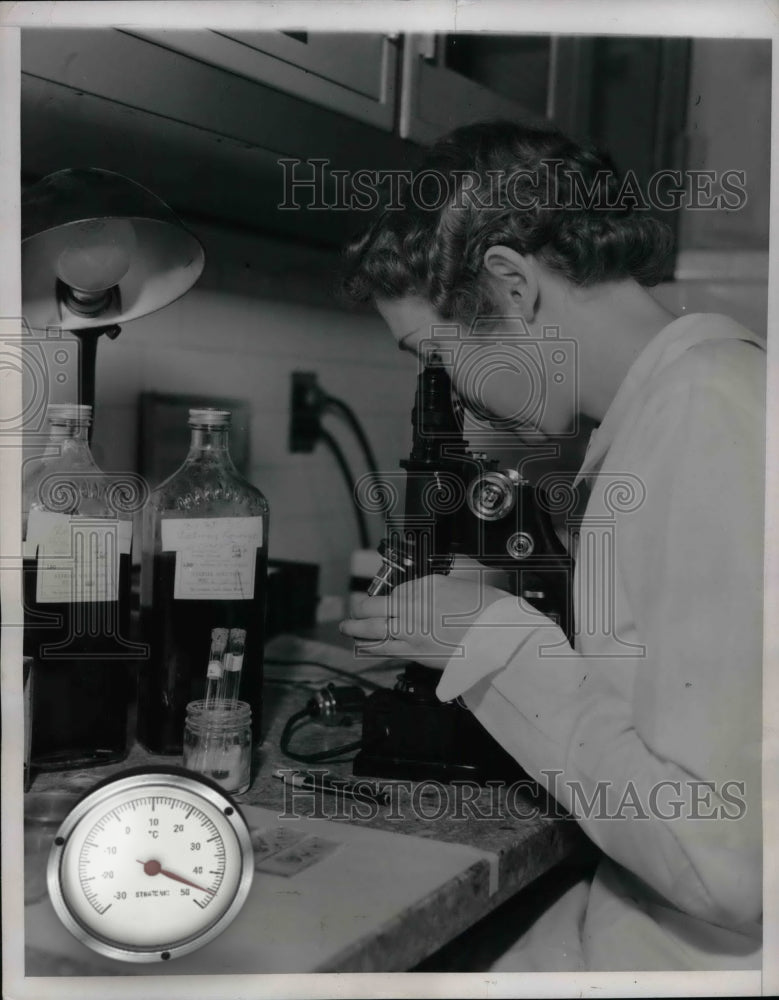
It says 45,°C
